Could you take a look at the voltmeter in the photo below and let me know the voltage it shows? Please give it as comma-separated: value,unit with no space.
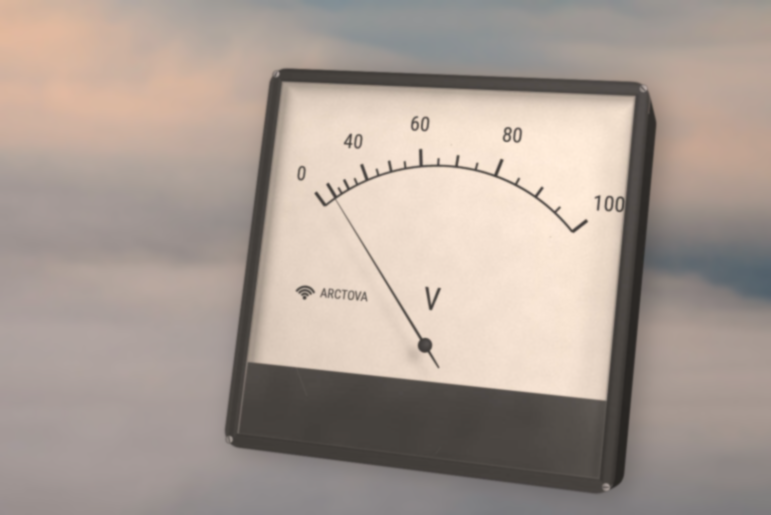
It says 20,V
